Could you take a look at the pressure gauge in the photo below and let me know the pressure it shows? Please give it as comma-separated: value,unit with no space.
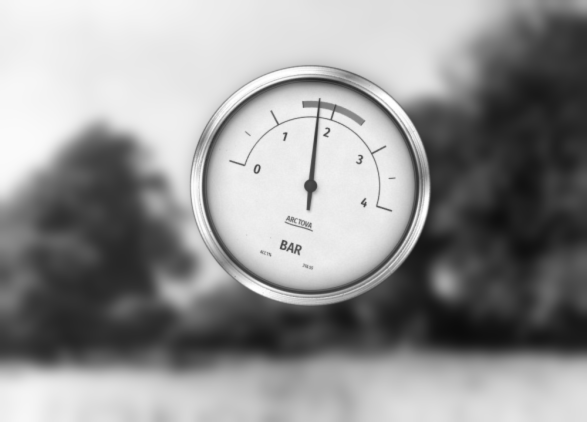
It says 1.75,bar
